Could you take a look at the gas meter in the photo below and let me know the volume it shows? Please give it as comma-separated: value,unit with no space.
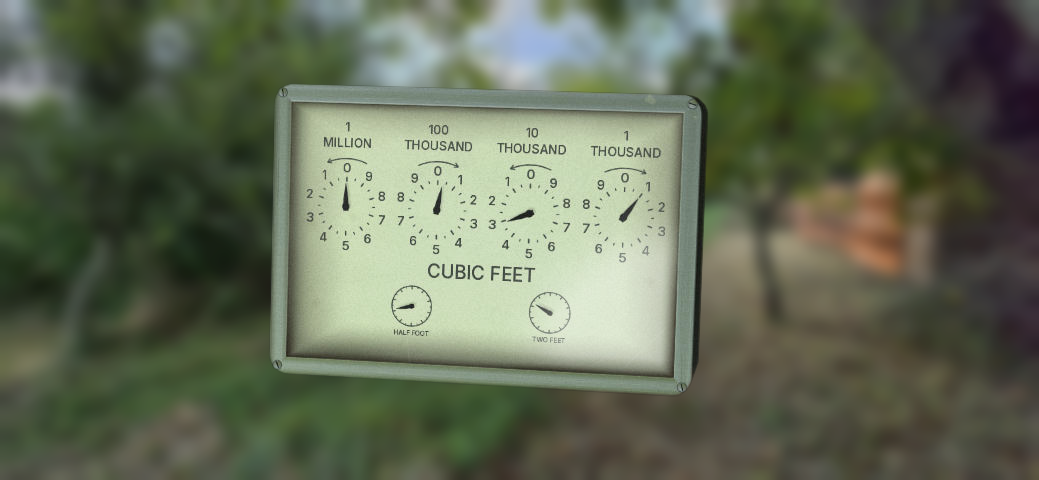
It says 3100,ft³
